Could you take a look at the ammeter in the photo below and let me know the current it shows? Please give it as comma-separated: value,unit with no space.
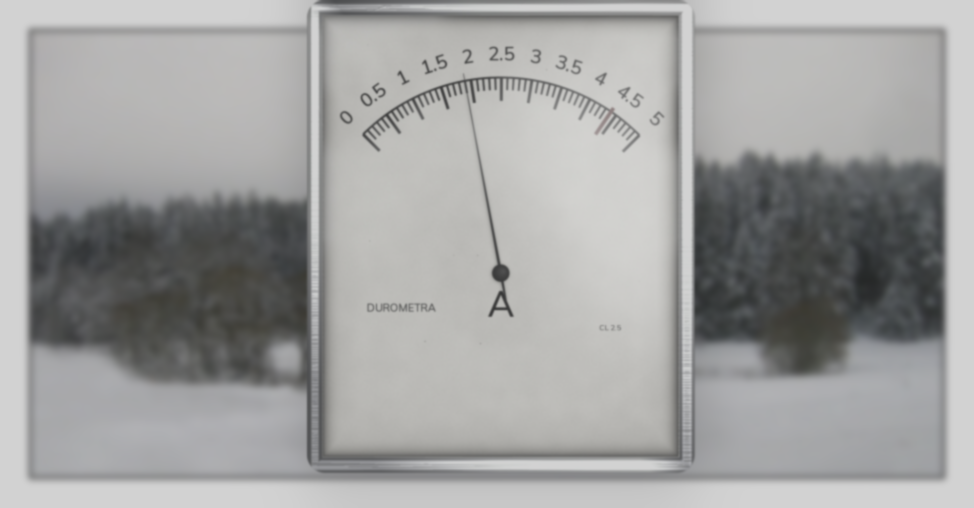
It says 1.9,A
